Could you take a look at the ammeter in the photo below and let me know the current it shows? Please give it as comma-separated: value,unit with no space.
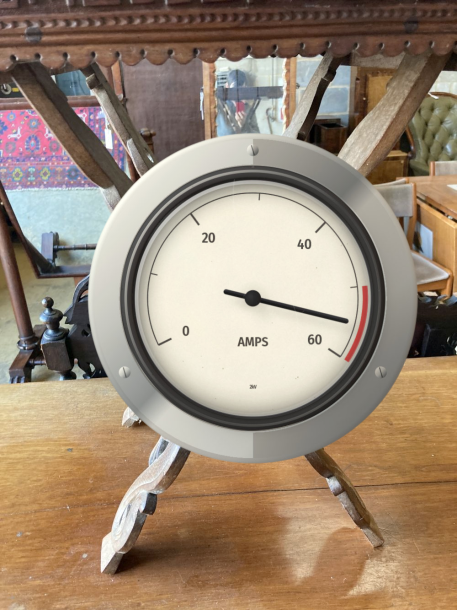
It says 55,A
